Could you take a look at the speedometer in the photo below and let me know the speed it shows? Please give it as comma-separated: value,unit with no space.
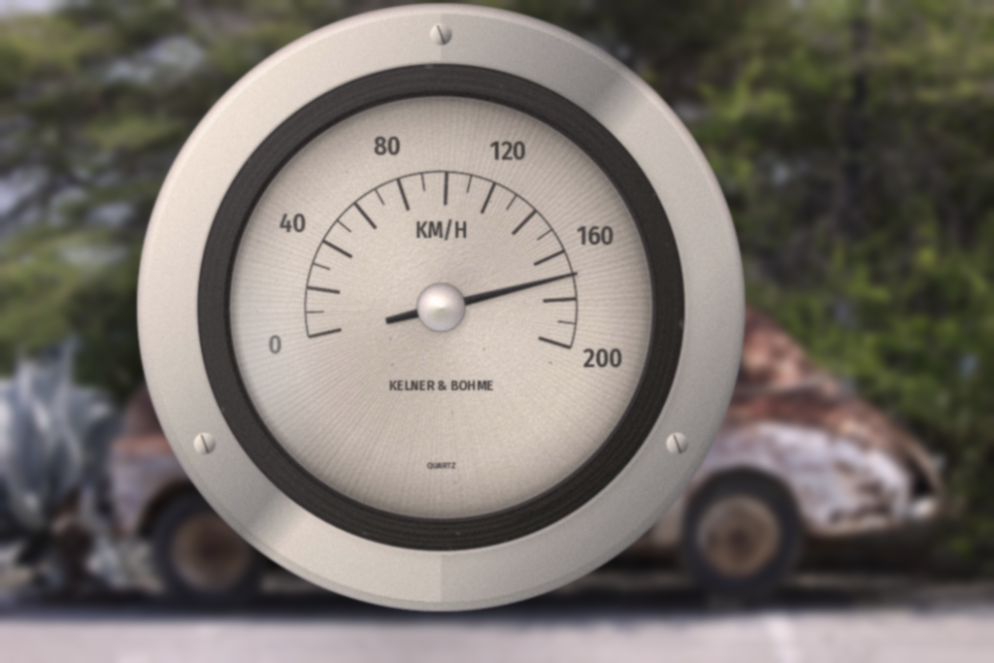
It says 170,km/h
